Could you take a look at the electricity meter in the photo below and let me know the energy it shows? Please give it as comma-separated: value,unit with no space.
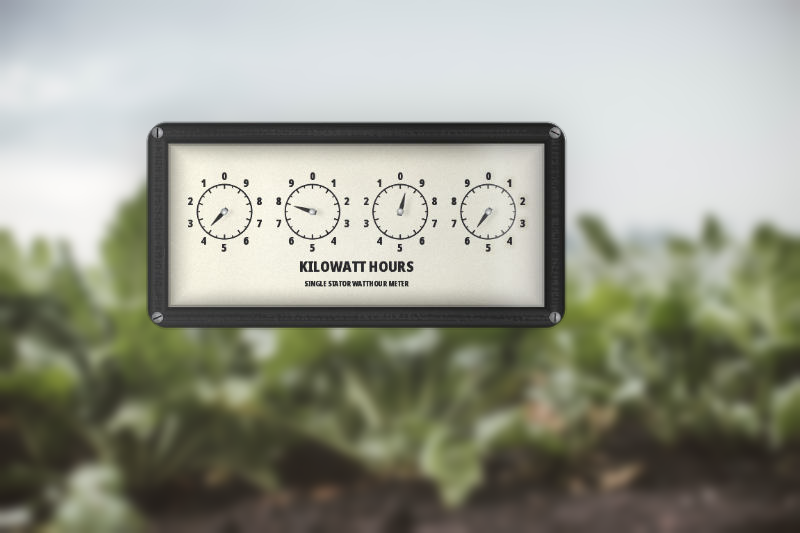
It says 3796,kWh
